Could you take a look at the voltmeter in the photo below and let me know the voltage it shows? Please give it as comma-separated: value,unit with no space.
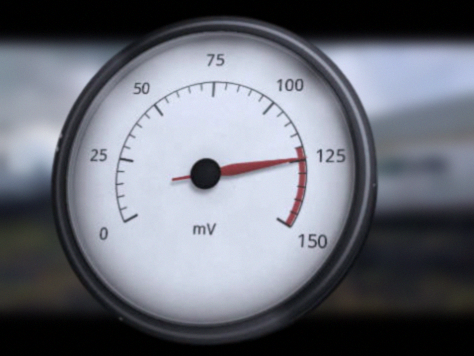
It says 125,mV
